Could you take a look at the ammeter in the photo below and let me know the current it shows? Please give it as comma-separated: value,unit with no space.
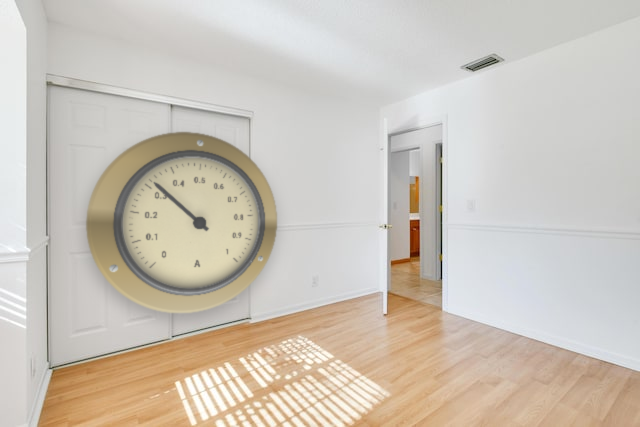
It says 0.32,A
